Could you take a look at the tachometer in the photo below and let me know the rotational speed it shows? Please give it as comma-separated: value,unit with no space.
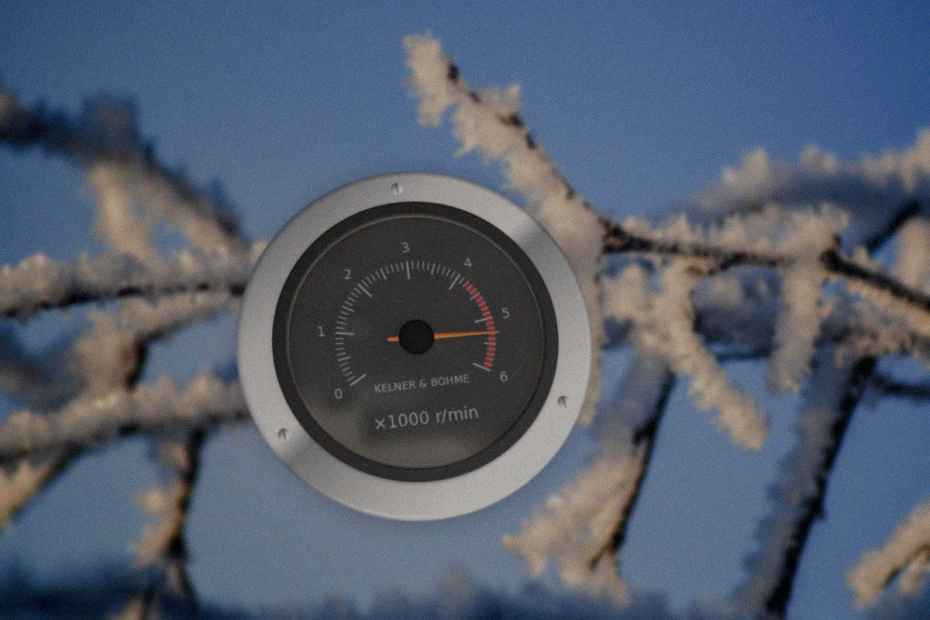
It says 5300,rpm
